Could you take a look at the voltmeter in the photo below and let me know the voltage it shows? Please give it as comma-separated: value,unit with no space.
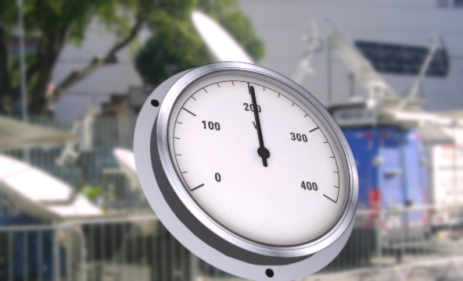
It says 200,V
